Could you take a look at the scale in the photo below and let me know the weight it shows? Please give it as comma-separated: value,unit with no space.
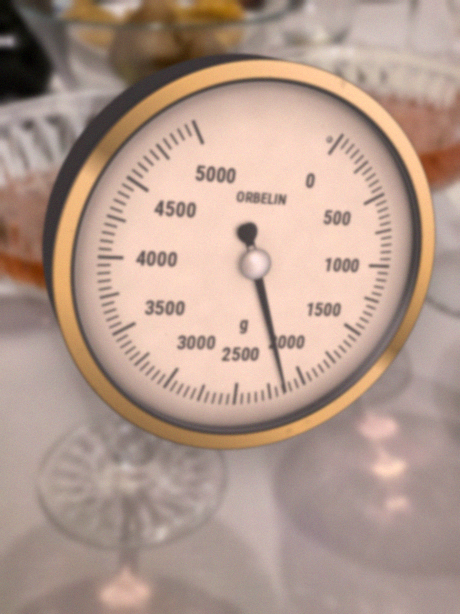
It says 2150,g
